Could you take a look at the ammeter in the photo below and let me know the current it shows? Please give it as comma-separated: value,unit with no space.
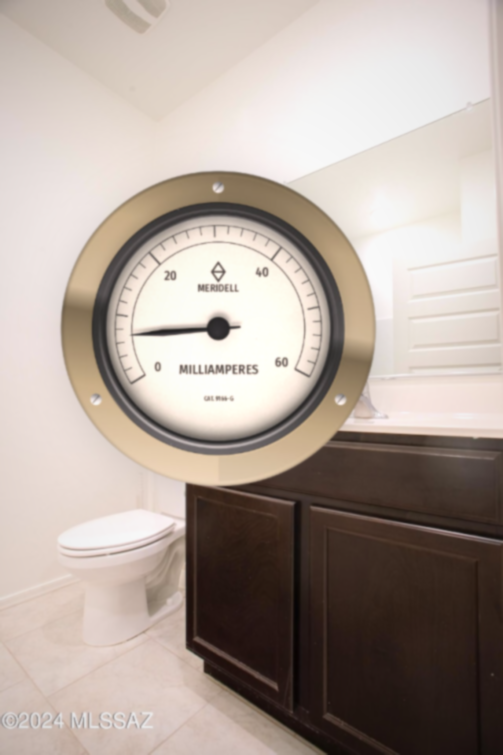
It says 7,mA
